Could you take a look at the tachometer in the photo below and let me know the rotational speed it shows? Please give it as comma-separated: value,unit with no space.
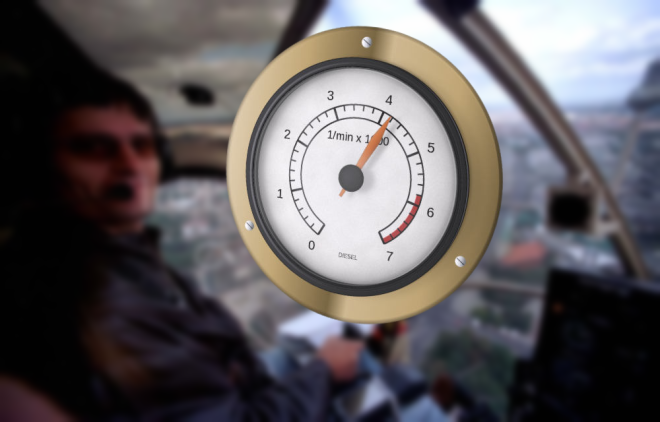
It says 4200,rpm
